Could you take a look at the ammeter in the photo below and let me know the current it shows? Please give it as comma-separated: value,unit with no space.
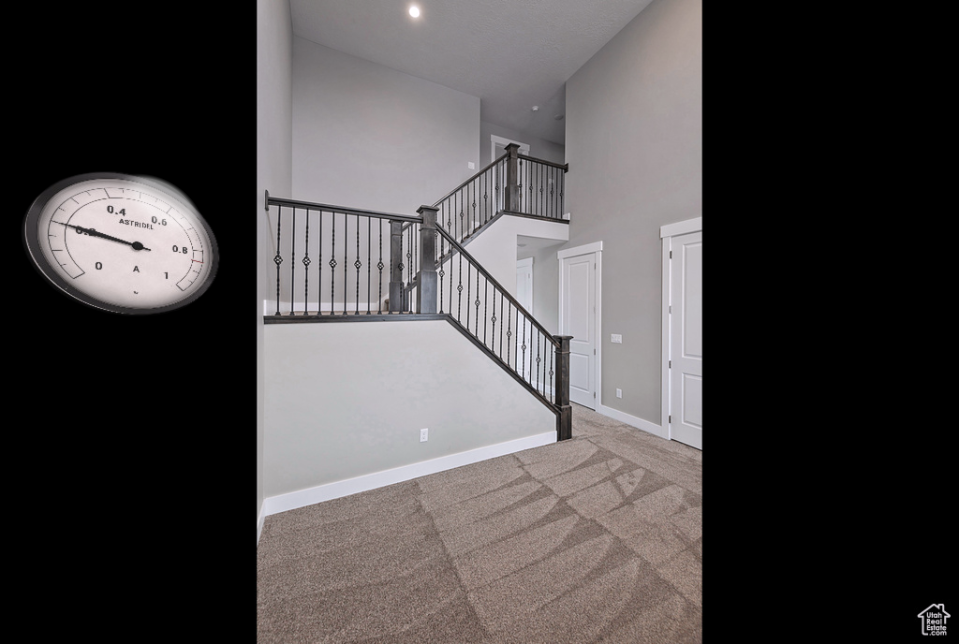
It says 0.2,A
